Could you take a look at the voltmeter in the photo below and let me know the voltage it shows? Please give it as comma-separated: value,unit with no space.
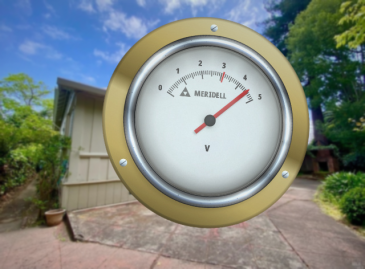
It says 4.5,V
